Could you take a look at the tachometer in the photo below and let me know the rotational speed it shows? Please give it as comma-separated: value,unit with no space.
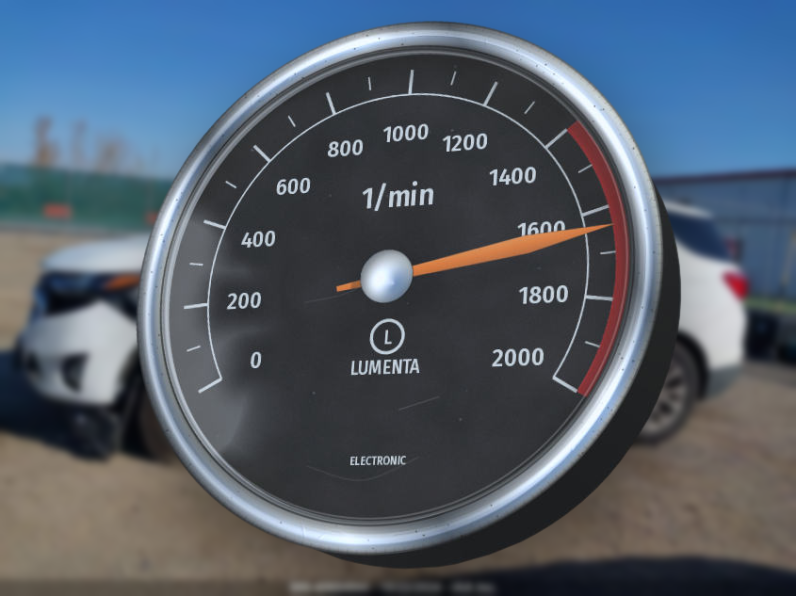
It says 1650,rpm
